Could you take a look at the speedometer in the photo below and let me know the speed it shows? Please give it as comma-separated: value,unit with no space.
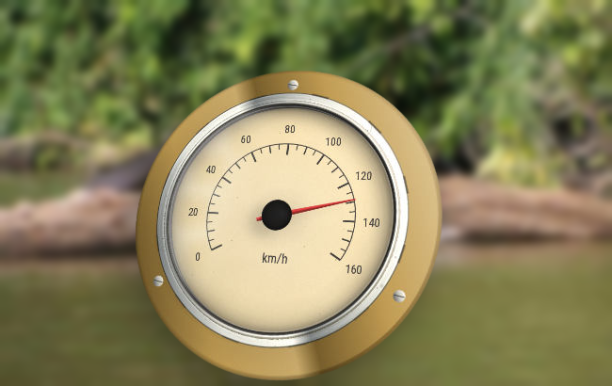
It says 130,km/h
